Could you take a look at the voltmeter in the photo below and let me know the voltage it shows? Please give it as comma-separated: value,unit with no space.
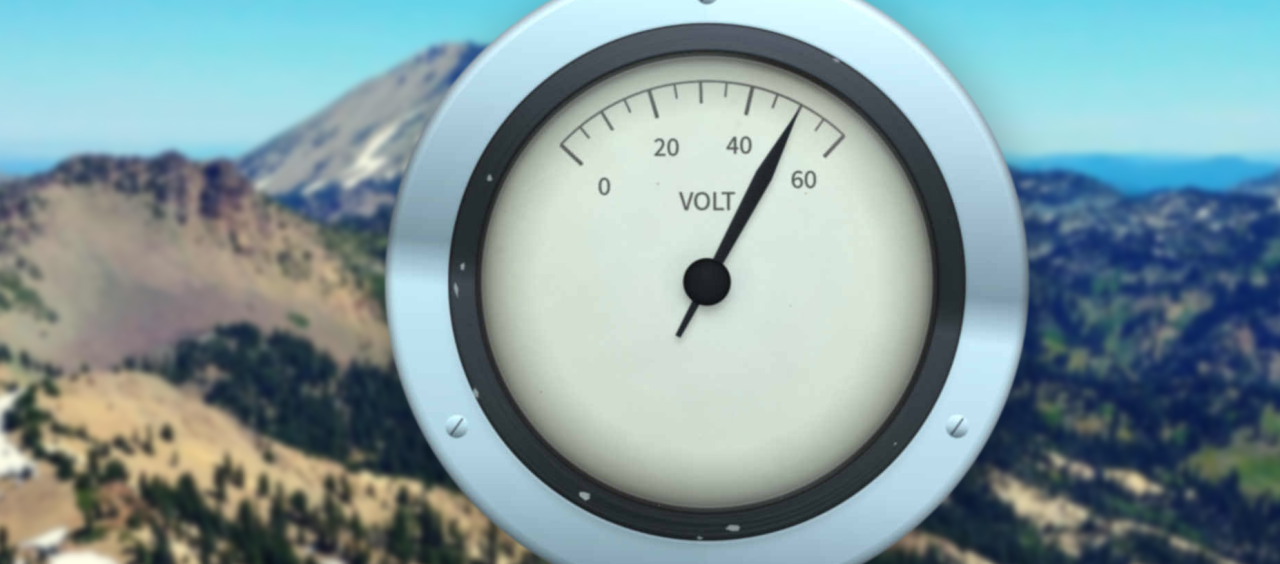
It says 50,V
